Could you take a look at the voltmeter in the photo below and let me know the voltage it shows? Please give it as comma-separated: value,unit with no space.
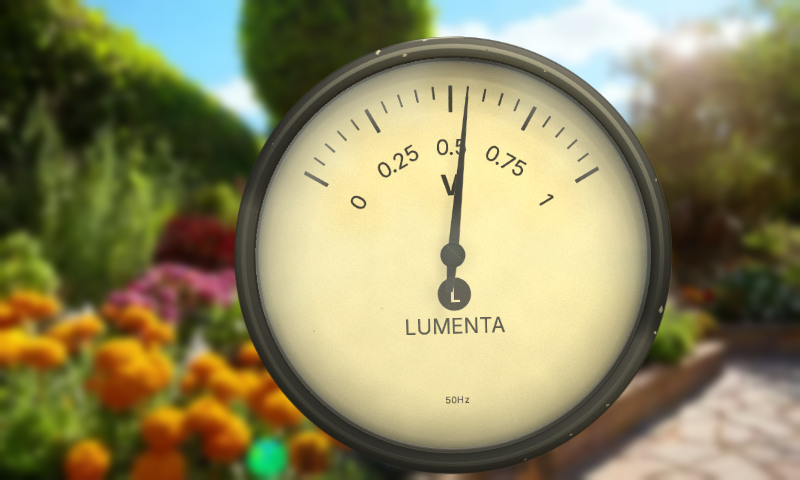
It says 0.55,V
